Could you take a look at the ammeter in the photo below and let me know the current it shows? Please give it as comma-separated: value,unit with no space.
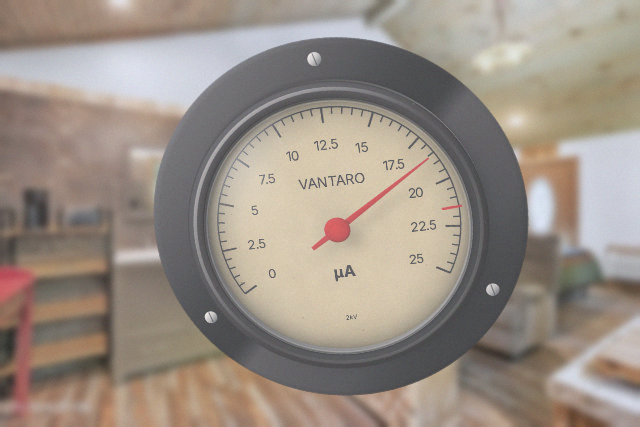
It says 18.5,µA
